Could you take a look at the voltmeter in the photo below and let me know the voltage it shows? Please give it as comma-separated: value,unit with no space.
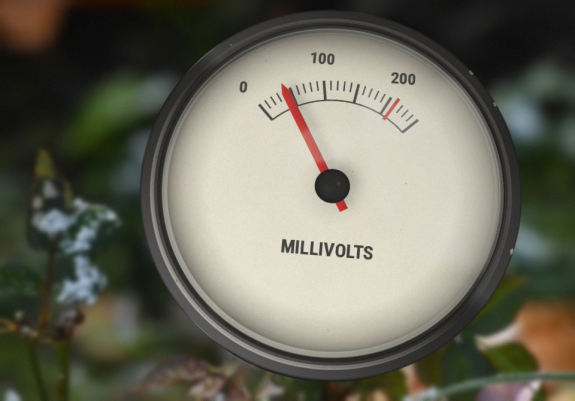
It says 40,mV
